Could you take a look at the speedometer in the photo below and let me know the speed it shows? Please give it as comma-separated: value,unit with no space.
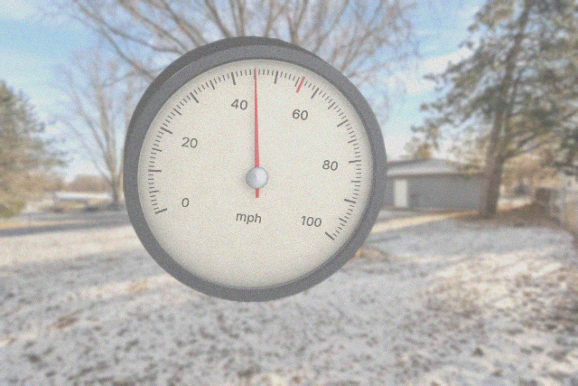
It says 45,mph
